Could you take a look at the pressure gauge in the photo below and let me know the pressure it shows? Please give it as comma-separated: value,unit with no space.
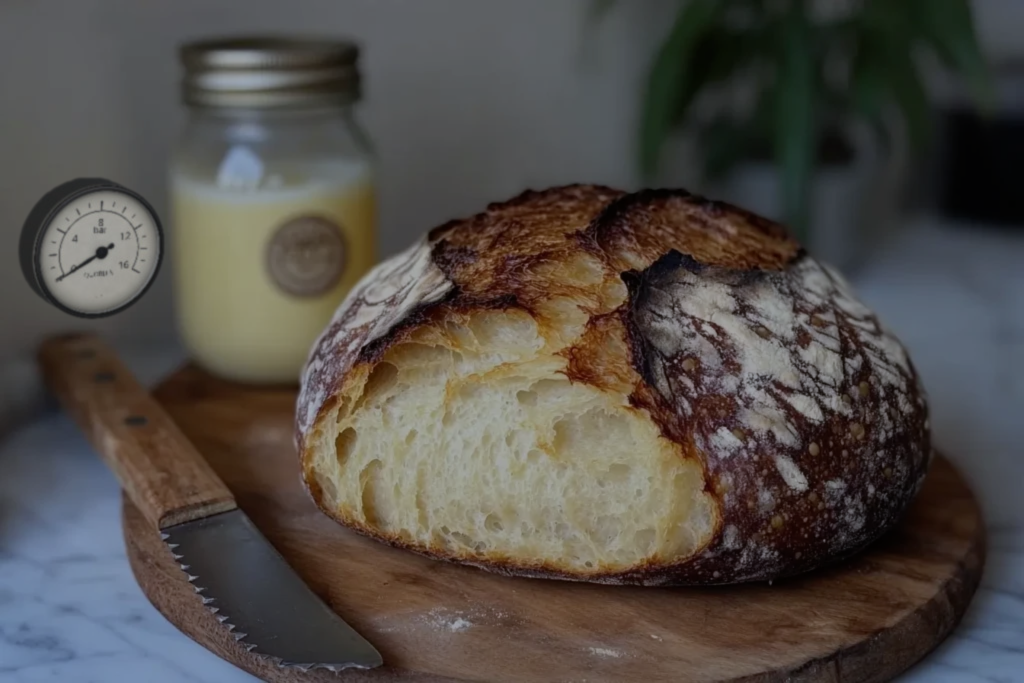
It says 0,bar
